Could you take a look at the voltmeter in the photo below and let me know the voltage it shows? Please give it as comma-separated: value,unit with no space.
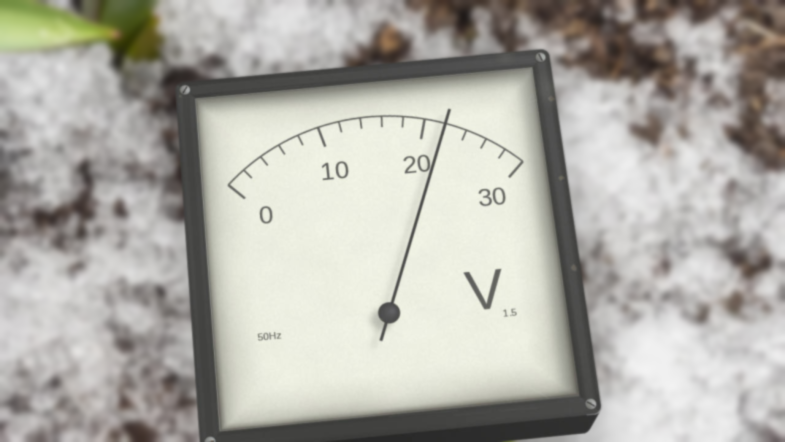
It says 22,V
